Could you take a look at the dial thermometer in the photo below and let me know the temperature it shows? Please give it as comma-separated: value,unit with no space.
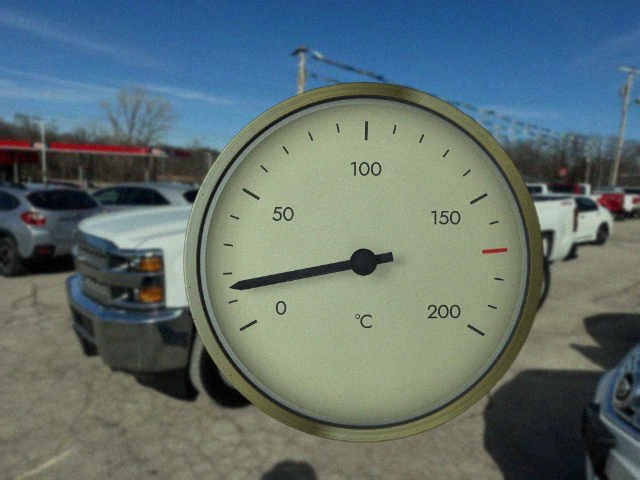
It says 15,°C
